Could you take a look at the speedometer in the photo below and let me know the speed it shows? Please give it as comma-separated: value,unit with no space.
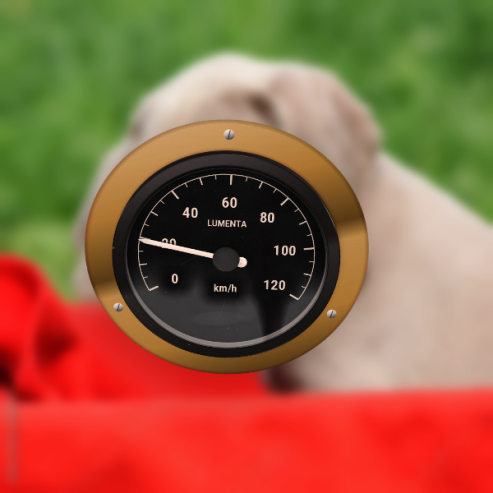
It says 20,km/h
